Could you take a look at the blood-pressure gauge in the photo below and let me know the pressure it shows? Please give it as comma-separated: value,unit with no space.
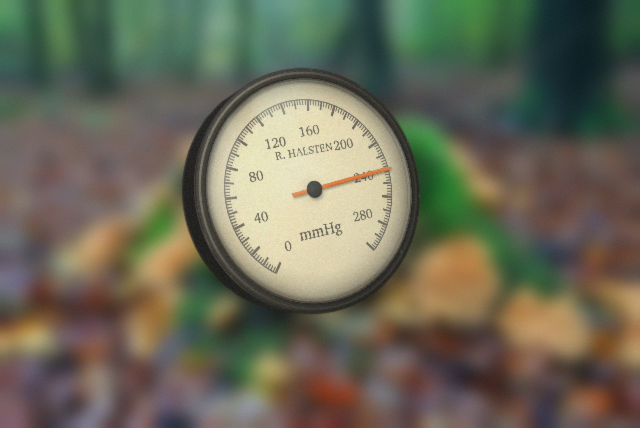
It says 240,mmHg
